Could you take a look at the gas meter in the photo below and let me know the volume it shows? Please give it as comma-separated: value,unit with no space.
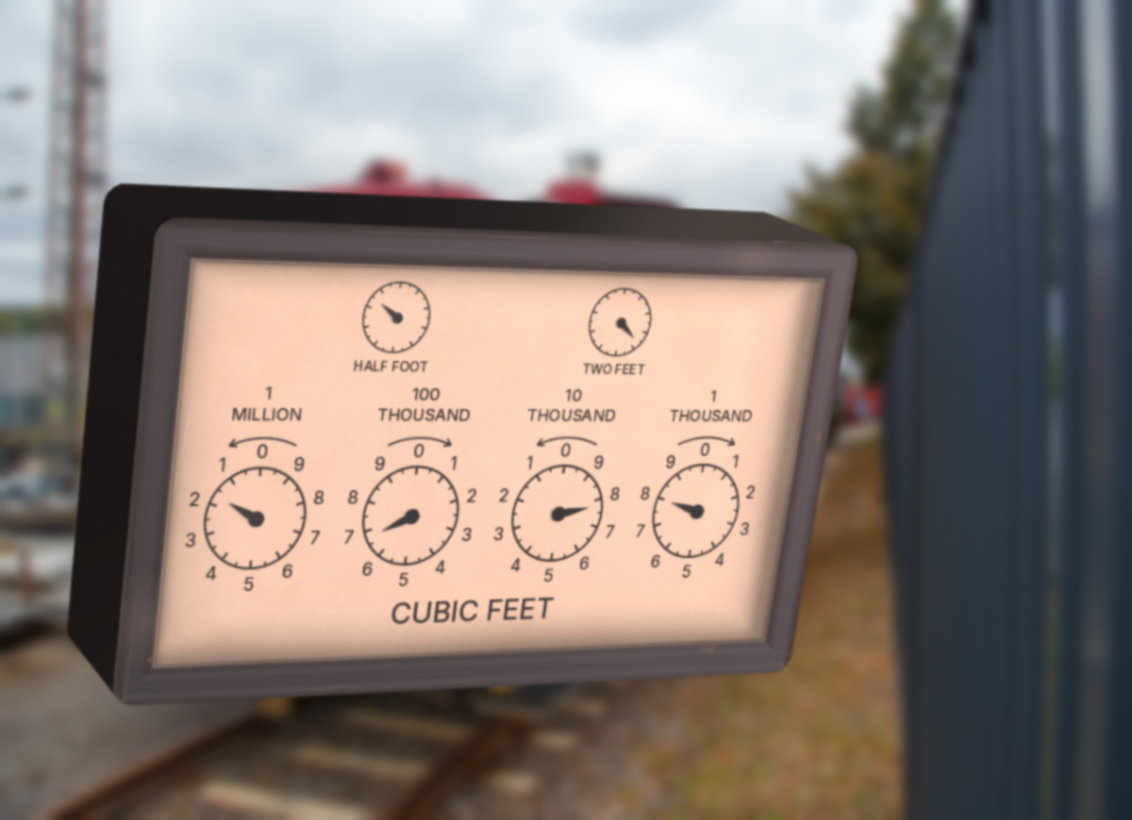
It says 167800,ft³
